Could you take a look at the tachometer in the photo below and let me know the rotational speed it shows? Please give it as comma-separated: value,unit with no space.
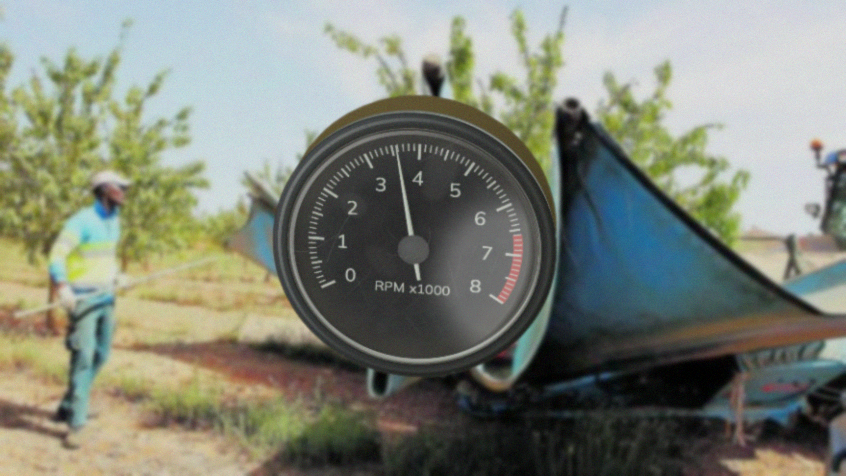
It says 3600,rpm
